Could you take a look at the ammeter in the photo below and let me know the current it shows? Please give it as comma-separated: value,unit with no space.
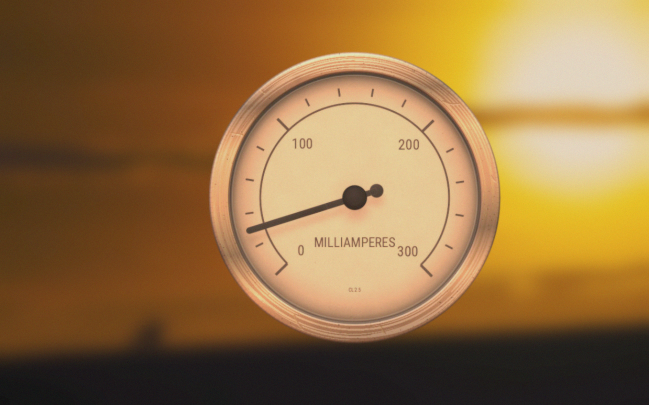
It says 30,mA
